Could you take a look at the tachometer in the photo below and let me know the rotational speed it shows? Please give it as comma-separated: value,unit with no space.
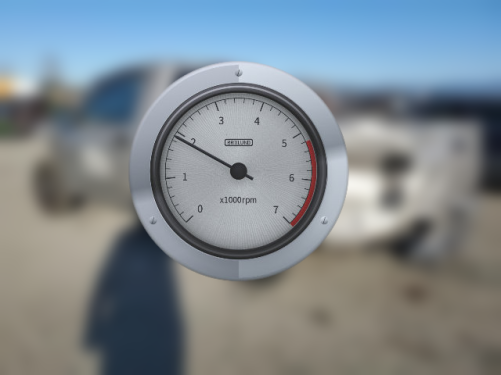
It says 1900,rpm
